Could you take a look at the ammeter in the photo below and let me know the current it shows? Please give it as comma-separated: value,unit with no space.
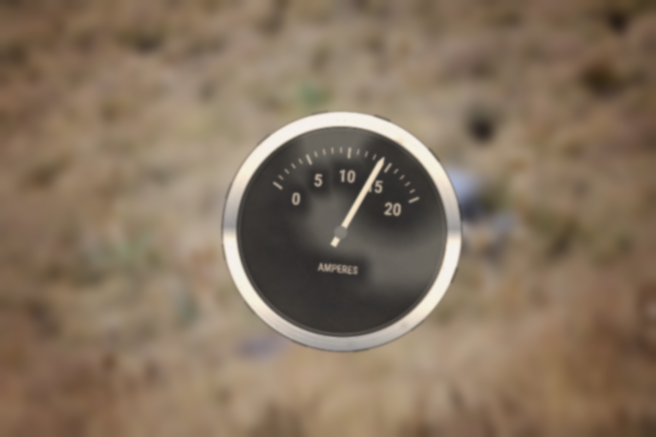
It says 14,A
